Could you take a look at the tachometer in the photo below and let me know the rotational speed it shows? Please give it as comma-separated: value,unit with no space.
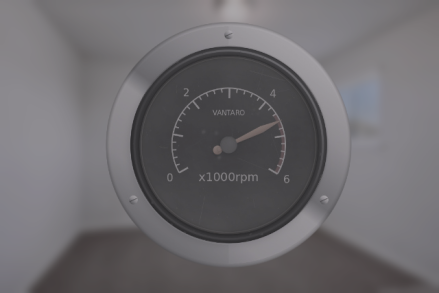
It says 4600,rpm
